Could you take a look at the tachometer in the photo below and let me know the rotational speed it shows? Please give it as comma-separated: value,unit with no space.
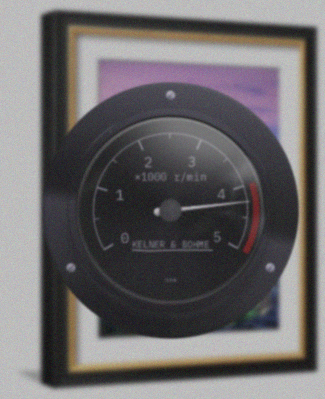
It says 4250,rpm
